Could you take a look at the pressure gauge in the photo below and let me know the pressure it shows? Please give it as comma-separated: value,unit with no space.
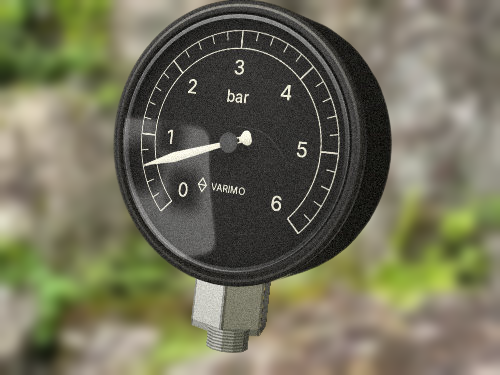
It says 0.6,bar
